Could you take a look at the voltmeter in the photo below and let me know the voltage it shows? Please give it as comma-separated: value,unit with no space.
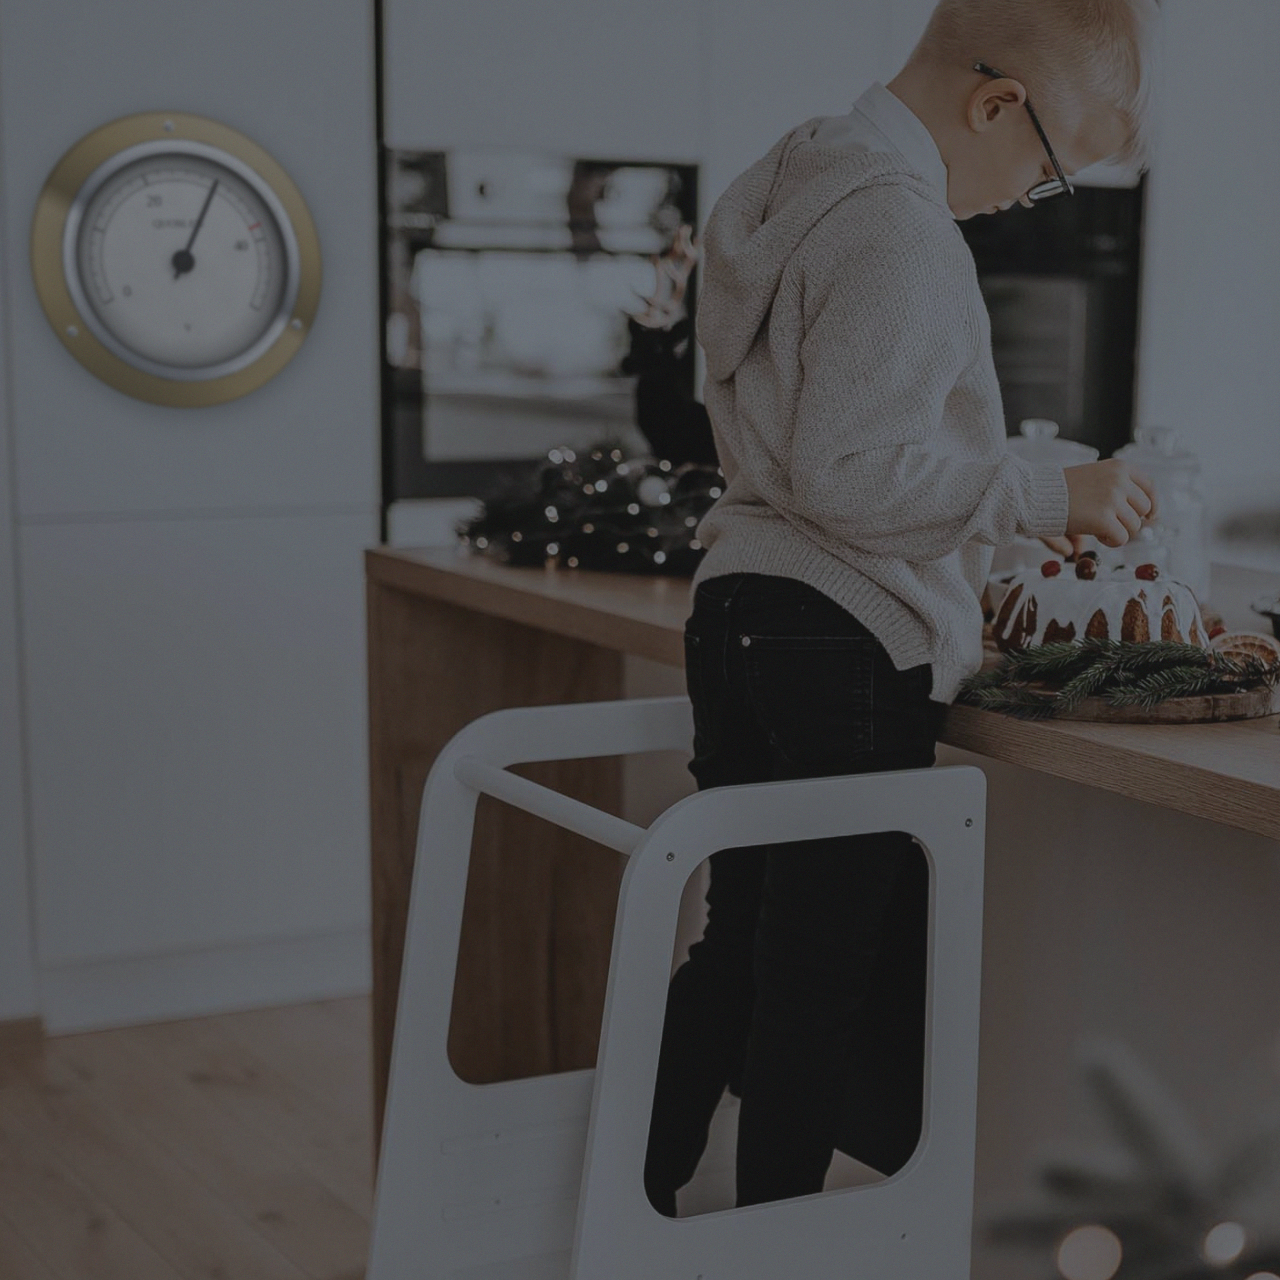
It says 30,V
